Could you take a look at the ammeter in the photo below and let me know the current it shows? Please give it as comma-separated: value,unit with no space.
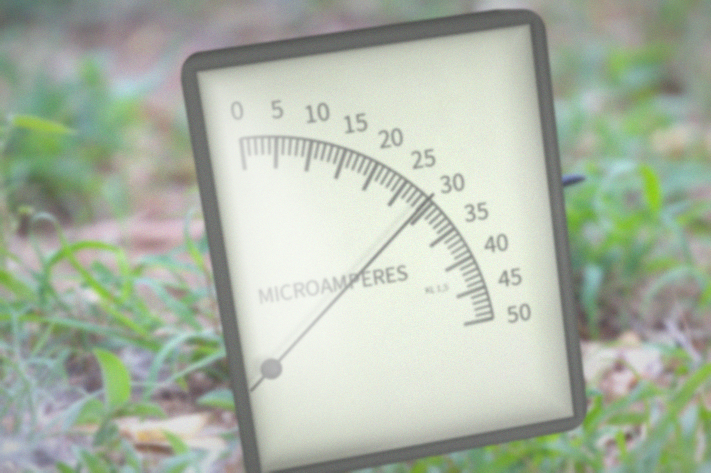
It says 29,µA
